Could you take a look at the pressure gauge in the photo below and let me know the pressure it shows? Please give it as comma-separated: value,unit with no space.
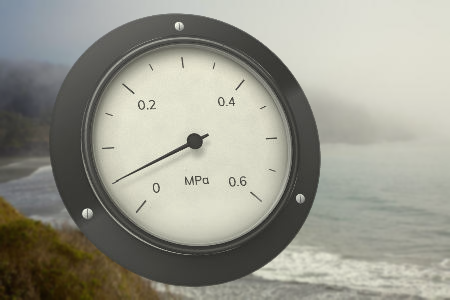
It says 0.05,MPa
